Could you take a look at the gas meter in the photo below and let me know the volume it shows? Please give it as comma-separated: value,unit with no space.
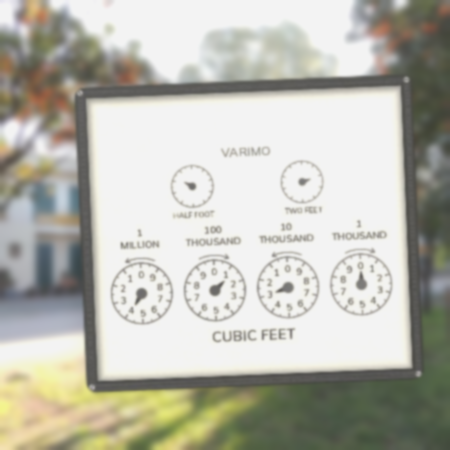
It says 413000,ft³
